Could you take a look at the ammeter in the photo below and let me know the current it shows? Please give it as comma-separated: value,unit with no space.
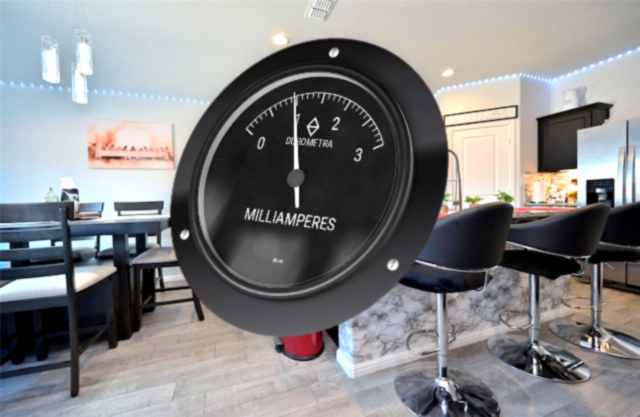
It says 1,mA
